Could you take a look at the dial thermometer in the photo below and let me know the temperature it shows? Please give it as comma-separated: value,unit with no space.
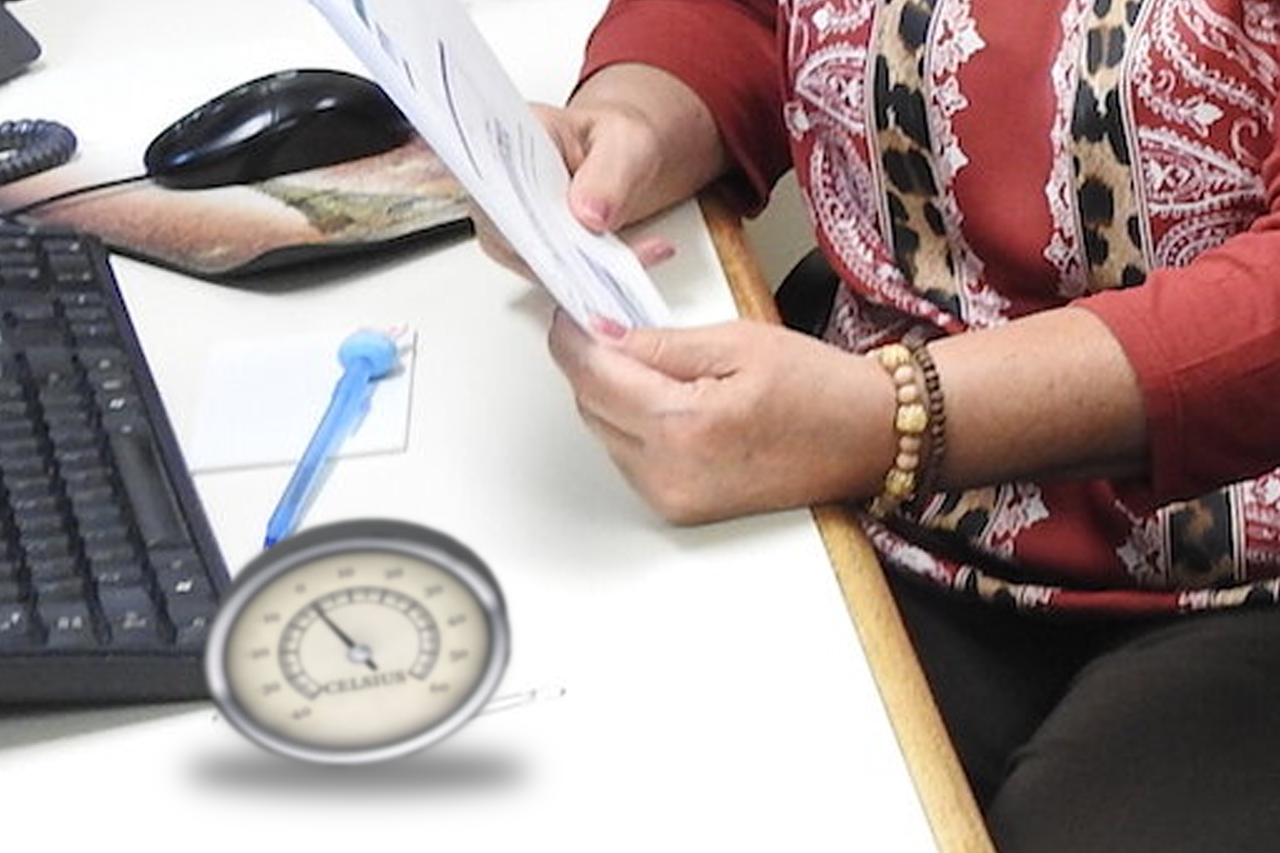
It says 0,°C
